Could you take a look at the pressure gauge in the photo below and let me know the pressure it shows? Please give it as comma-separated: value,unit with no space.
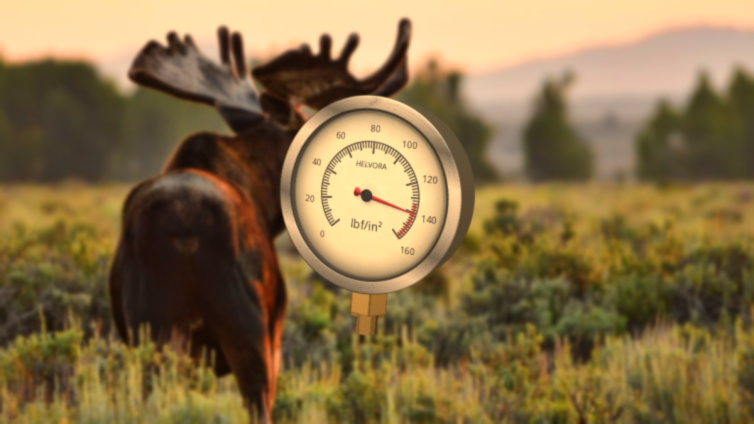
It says 140,psi
